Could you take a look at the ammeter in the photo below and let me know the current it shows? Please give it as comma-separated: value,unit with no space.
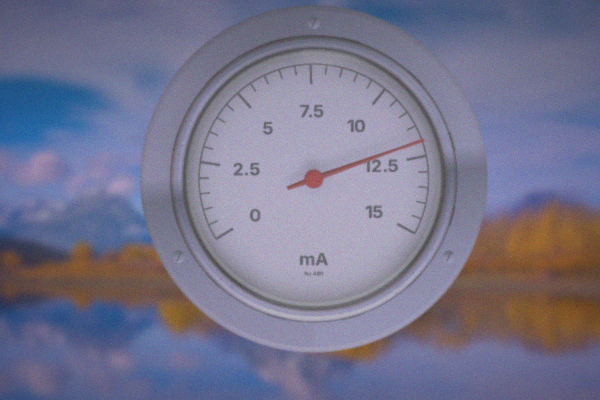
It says 12,mA
